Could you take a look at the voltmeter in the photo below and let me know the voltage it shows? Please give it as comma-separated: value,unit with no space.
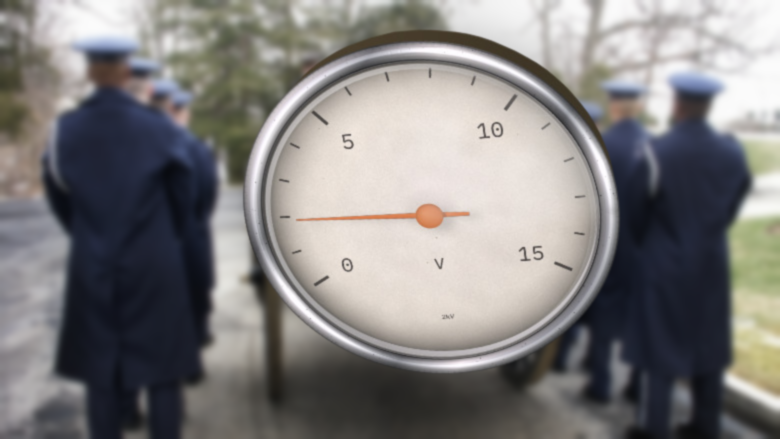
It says 2,V
